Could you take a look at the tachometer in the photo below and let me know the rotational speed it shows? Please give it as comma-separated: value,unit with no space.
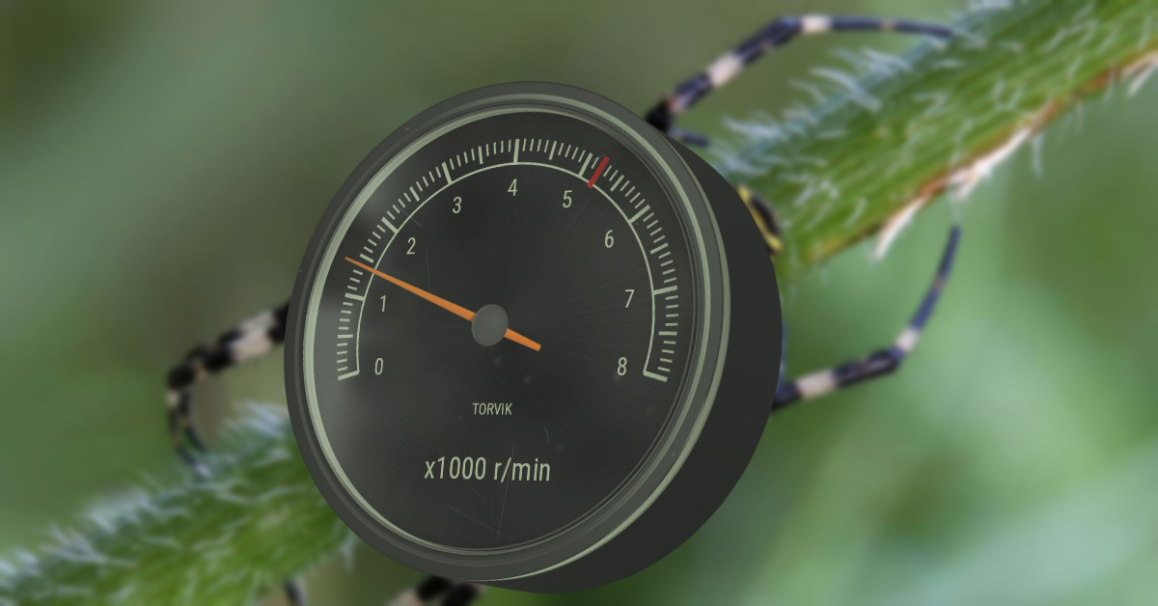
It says 1400,rpm
